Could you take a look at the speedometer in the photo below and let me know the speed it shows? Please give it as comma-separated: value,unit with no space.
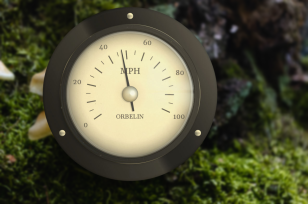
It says 47.5,mph
